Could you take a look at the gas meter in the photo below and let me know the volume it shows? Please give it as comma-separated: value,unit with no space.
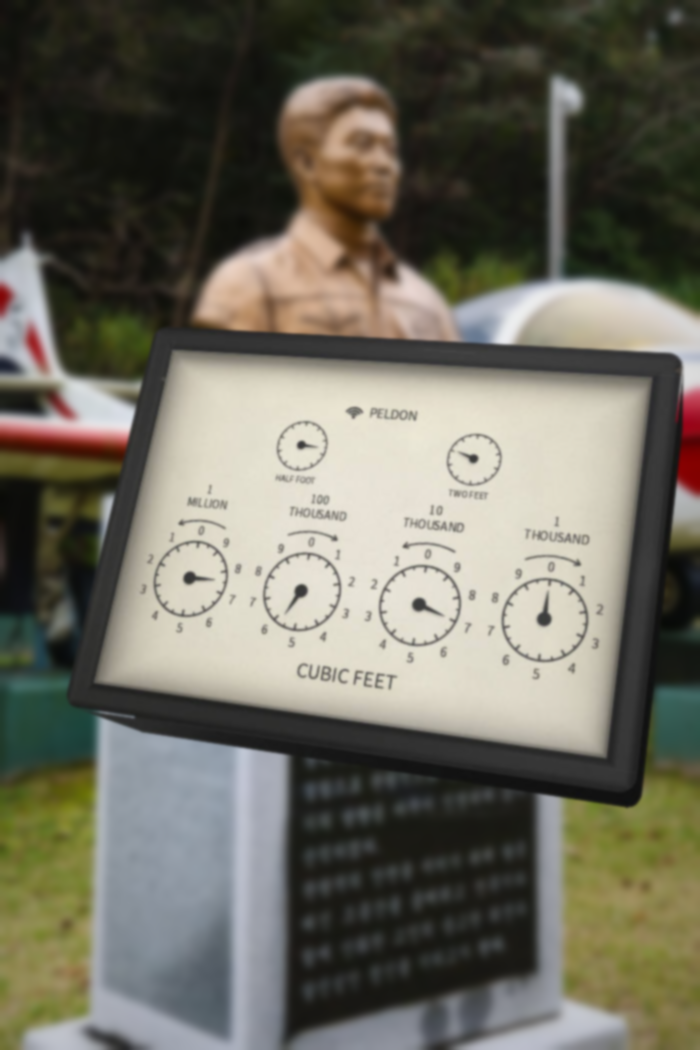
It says 757000,ft³
